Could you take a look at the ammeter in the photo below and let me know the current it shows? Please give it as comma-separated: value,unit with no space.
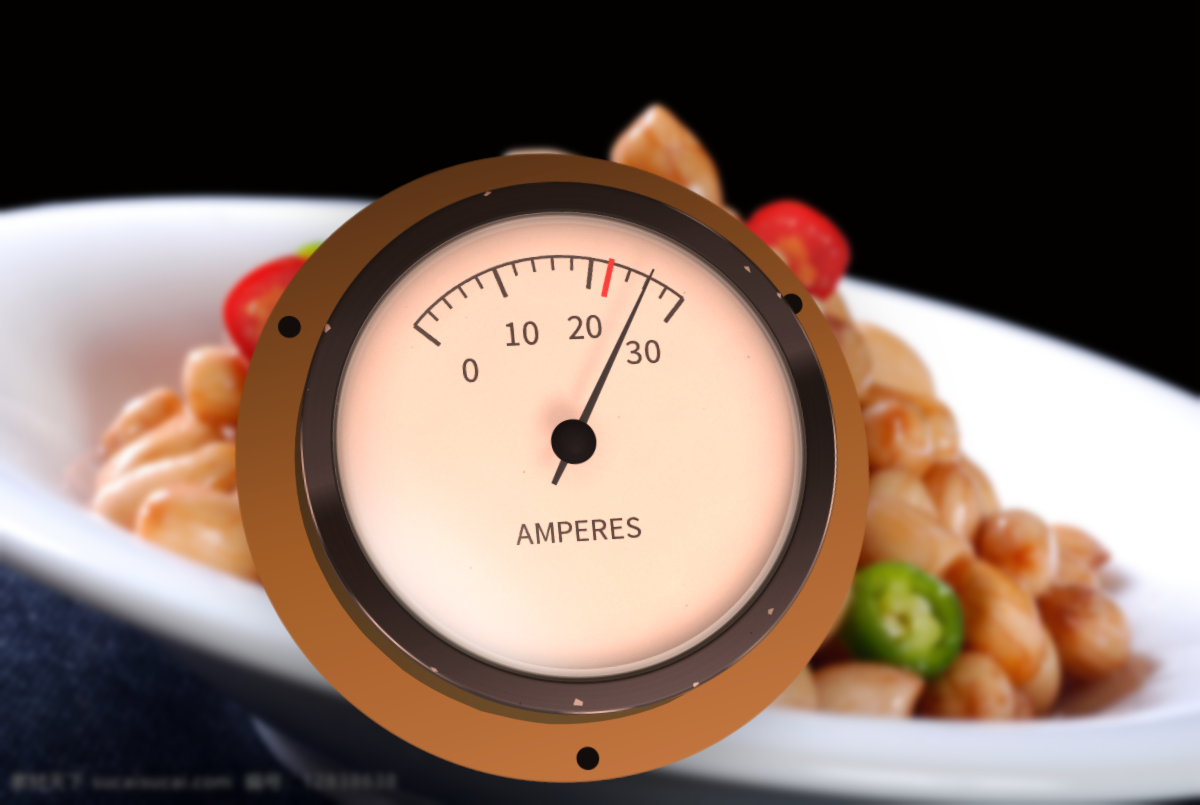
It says 26,A
